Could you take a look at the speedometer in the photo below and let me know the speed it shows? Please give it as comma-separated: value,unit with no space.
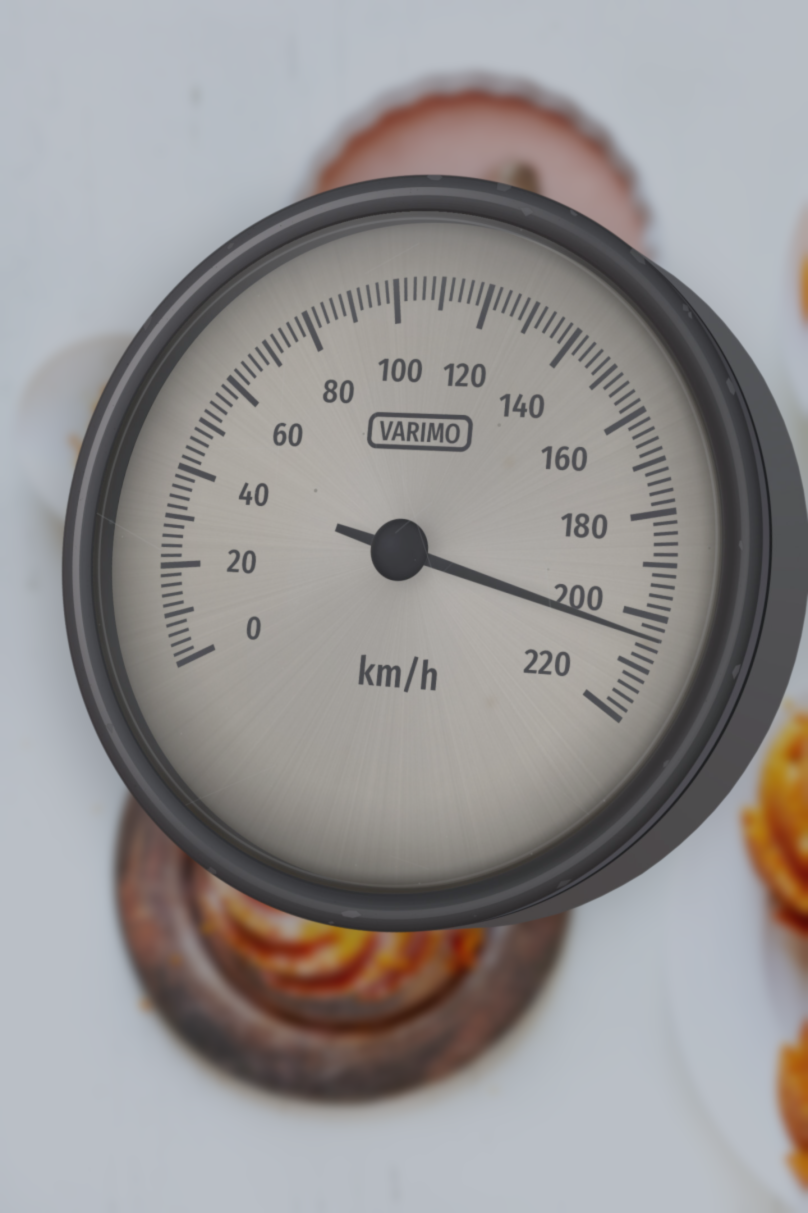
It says 204,km/h
